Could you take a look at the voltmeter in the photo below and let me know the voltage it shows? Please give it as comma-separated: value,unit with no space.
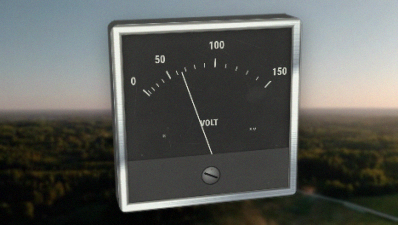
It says 65,V
